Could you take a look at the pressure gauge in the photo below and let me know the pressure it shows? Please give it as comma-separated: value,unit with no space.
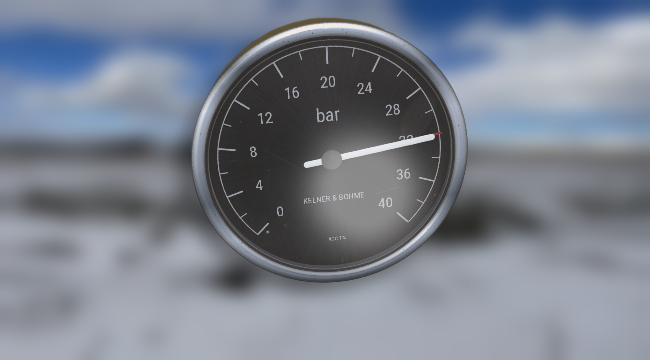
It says 32,bar
